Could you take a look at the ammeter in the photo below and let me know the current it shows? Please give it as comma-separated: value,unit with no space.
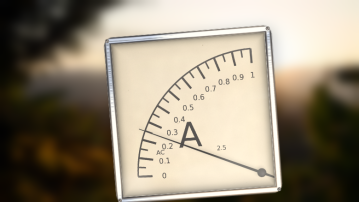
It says 0.25,A
